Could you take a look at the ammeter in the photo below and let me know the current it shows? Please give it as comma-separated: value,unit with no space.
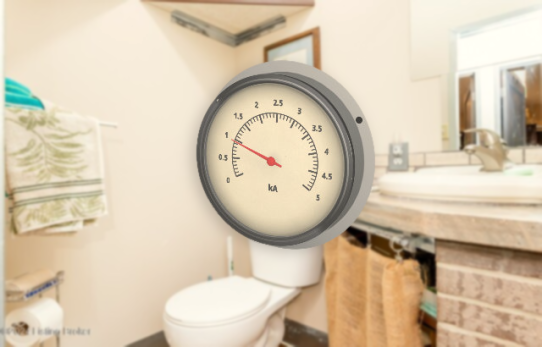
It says 1,kA
